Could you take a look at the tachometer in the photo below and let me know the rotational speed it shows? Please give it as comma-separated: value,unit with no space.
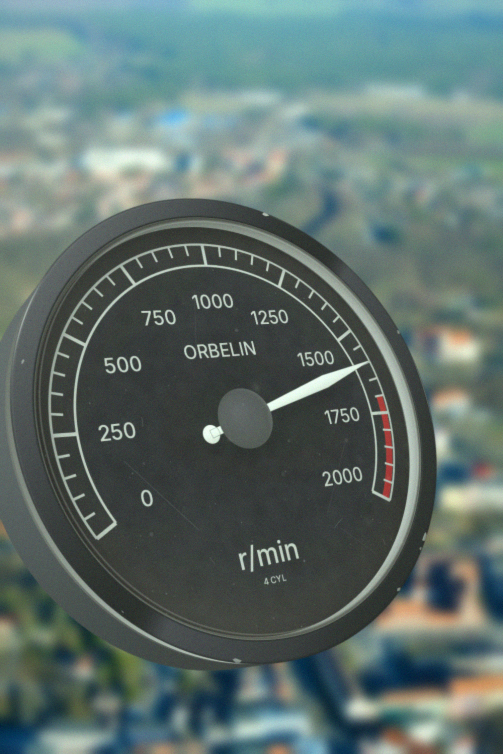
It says 1600,rpm
